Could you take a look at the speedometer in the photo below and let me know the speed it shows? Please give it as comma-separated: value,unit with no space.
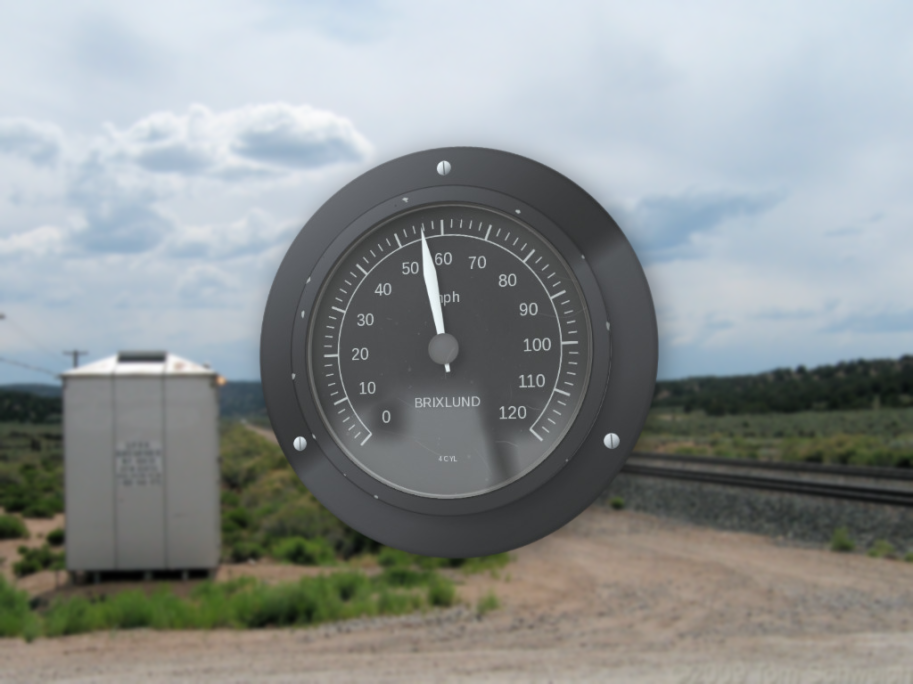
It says 56,mph
